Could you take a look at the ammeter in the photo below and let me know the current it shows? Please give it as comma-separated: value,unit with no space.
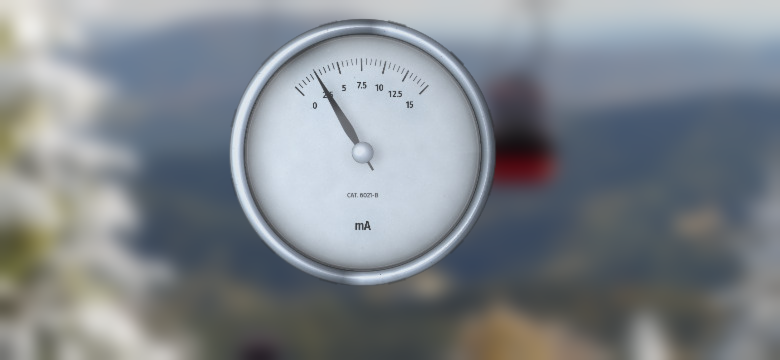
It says 2.5,mA
